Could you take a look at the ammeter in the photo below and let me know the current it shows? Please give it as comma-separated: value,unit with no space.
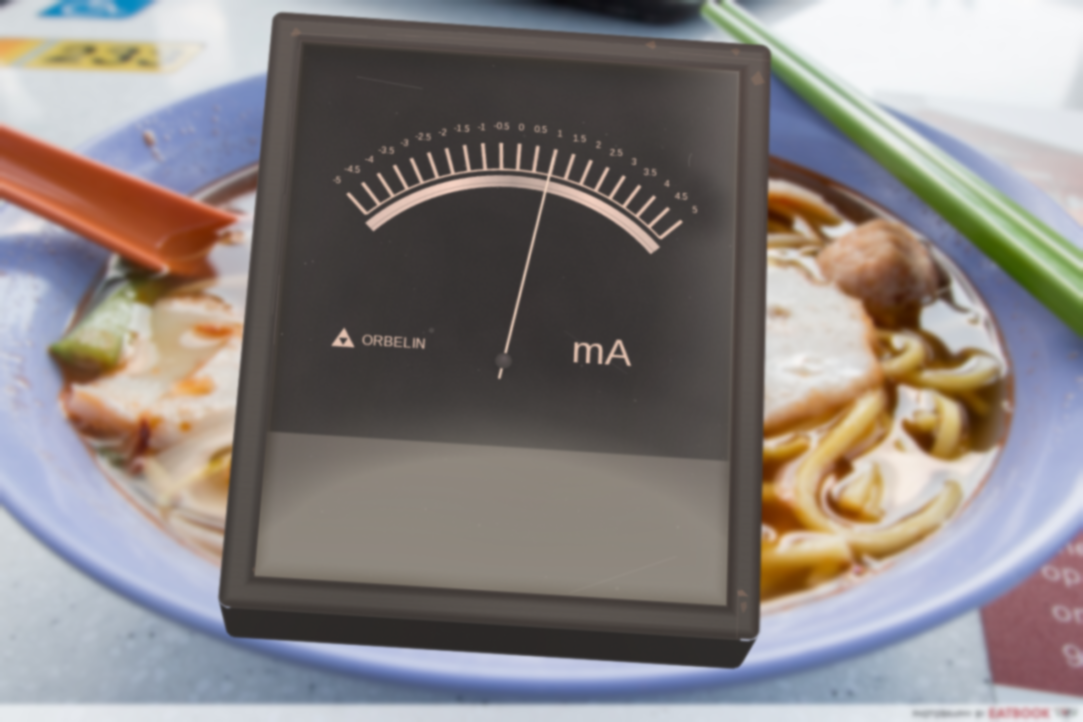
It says 1,mA
